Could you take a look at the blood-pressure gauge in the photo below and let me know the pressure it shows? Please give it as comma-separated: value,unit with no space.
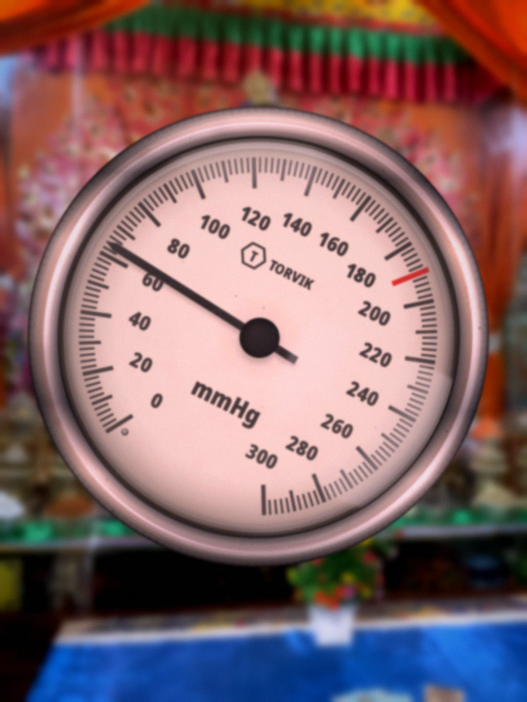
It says 64,mmHg
